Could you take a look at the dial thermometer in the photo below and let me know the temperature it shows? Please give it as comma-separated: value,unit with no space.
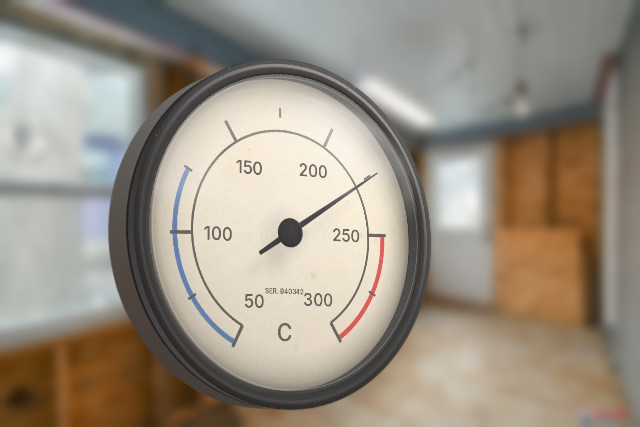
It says 225,°C
